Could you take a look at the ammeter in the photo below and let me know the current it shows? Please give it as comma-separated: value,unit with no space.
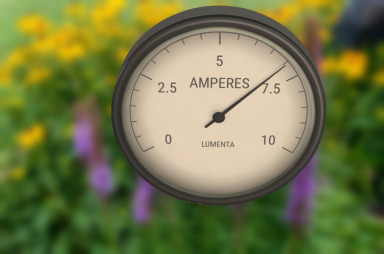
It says 7,A
